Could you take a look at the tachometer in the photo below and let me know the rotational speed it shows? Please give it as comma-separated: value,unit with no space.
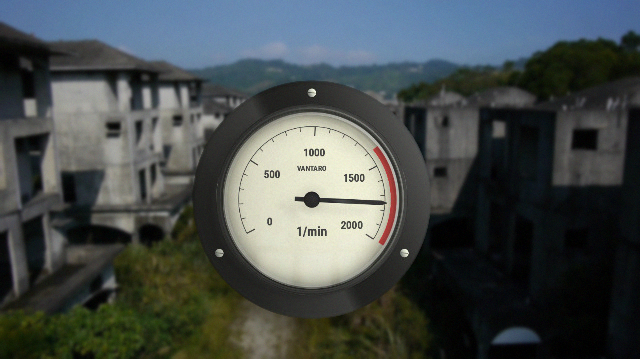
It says 1750,rpm
